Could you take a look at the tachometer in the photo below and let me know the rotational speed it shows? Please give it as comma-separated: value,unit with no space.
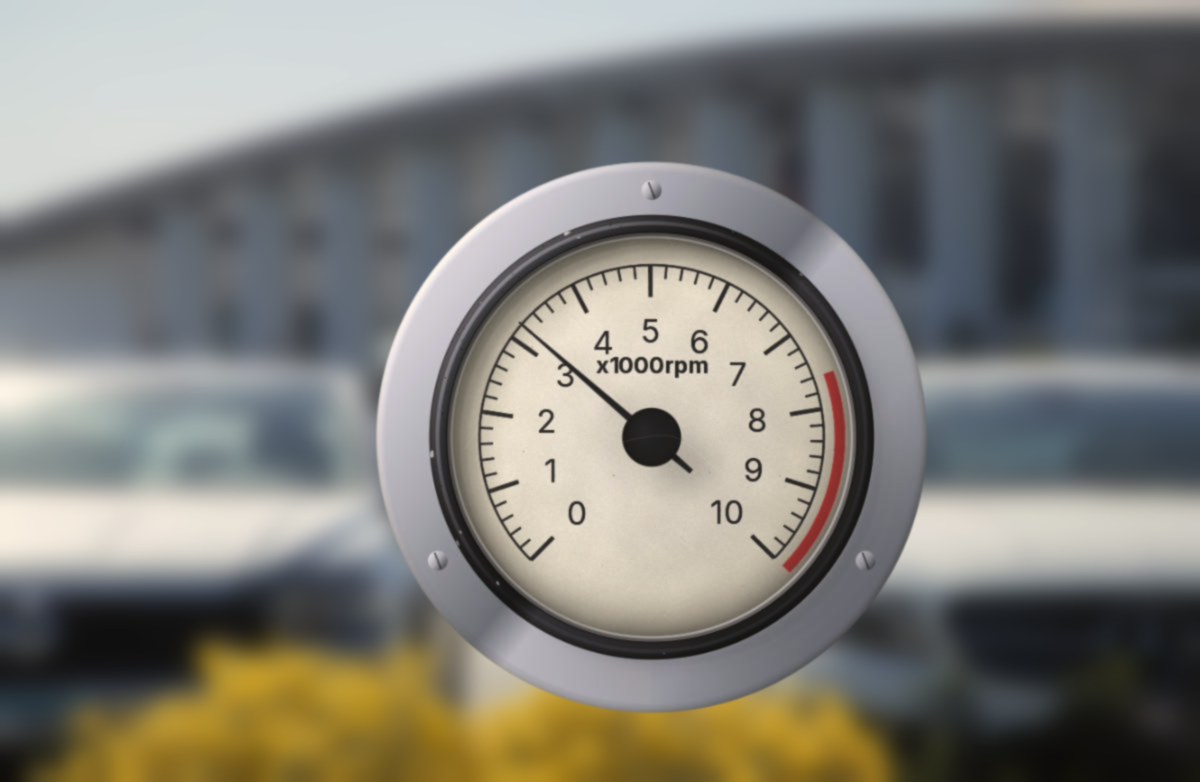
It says 3200,rpm
